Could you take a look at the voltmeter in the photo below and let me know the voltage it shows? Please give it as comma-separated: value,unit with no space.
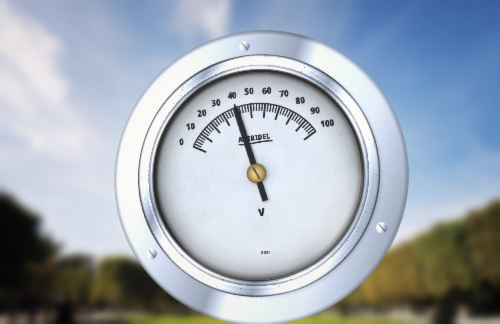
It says 40,V
